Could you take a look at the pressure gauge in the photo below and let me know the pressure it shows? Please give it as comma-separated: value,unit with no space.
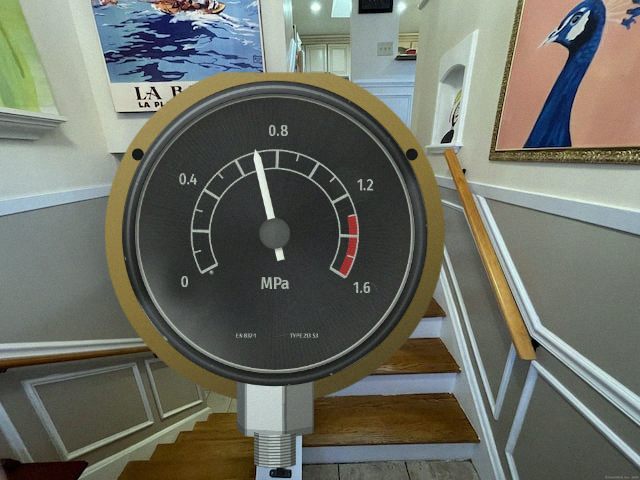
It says 0.7,MPa
